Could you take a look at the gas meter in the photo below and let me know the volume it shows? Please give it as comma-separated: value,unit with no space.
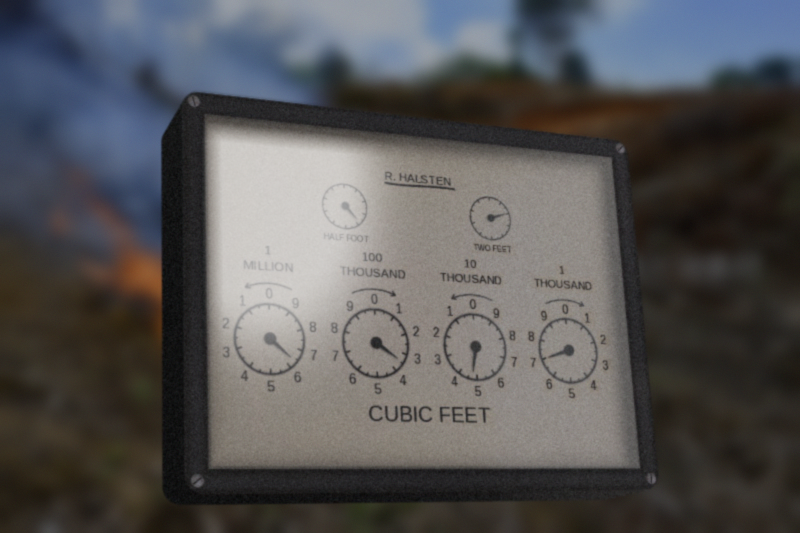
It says 634700,ft³
